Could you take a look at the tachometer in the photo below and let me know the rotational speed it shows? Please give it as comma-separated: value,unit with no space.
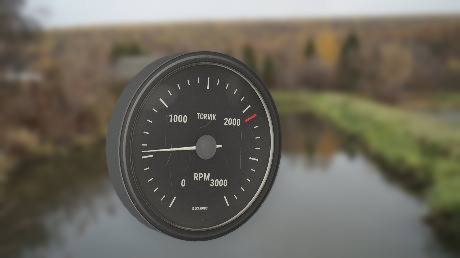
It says 550,rpm
